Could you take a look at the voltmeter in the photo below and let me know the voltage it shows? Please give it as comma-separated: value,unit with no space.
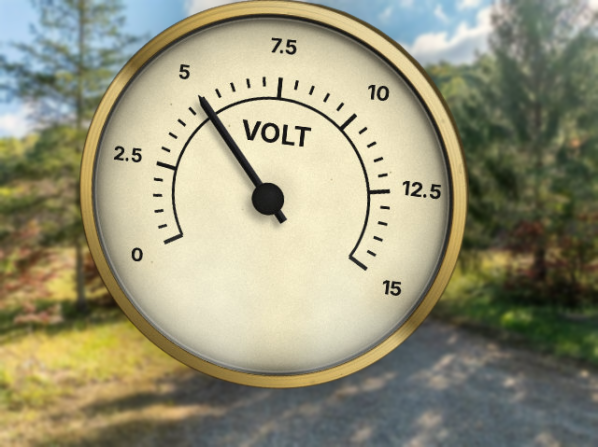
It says 5,V
